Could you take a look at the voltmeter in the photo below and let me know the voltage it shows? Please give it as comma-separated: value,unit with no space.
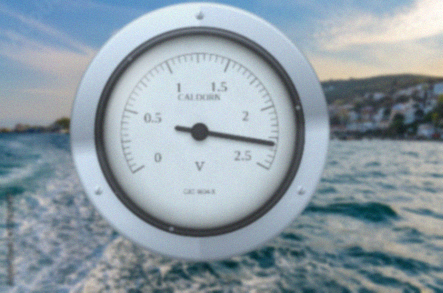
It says 2.3,V
